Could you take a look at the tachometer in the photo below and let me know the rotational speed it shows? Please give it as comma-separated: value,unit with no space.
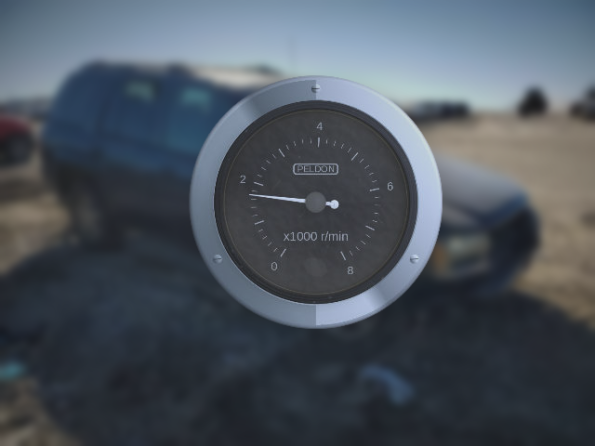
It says 1700,rpm
